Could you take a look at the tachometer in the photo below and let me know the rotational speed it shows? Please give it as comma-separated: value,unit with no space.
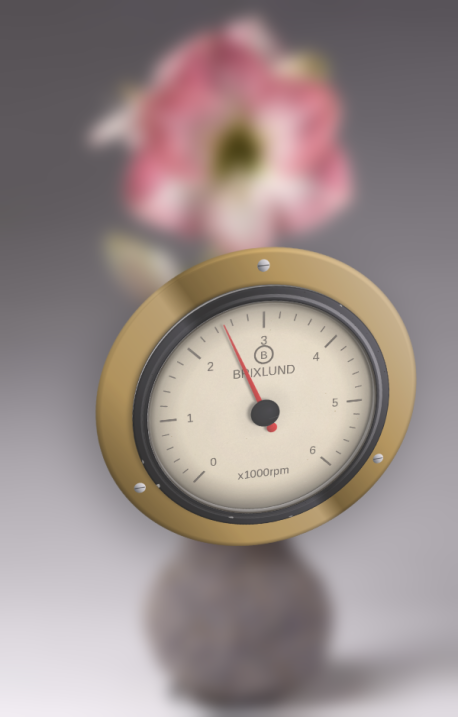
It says 2500,rpm
